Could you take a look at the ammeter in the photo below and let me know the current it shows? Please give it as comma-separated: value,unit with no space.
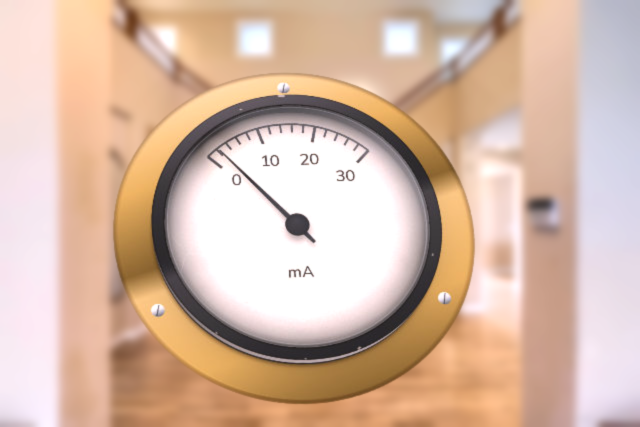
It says 2,mA
